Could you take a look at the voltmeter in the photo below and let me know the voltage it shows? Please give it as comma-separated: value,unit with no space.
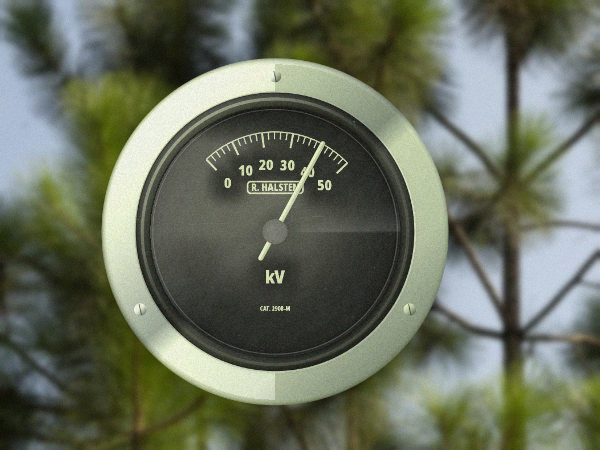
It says 40,kV
